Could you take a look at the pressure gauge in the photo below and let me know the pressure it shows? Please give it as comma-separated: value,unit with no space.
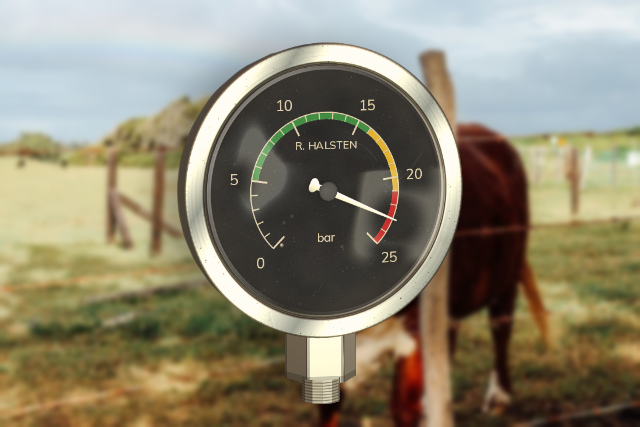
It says 23,bar
